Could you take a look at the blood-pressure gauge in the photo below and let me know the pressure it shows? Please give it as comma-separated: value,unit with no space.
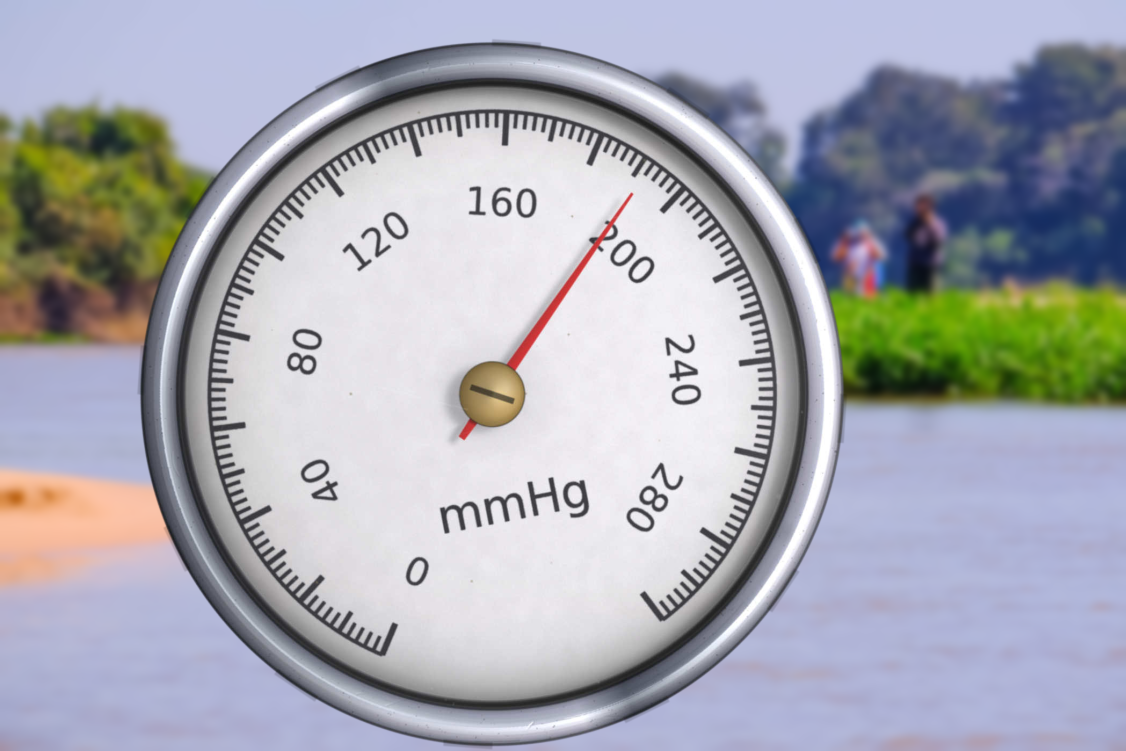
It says 192,mmHg
